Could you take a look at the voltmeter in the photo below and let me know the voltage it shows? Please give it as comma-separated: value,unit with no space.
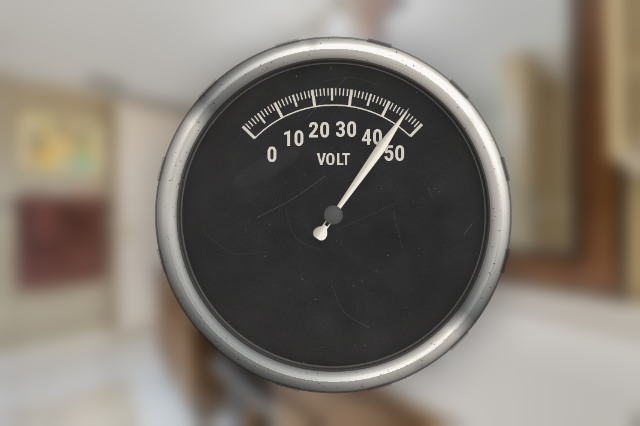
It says 45,V
